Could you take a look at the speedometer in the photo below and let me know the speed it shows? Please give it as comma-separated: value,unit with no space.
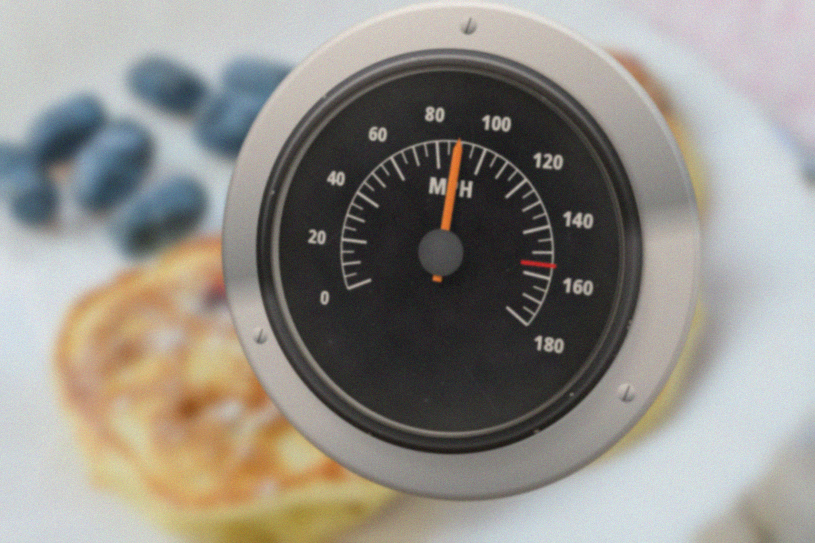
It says 90,mph
